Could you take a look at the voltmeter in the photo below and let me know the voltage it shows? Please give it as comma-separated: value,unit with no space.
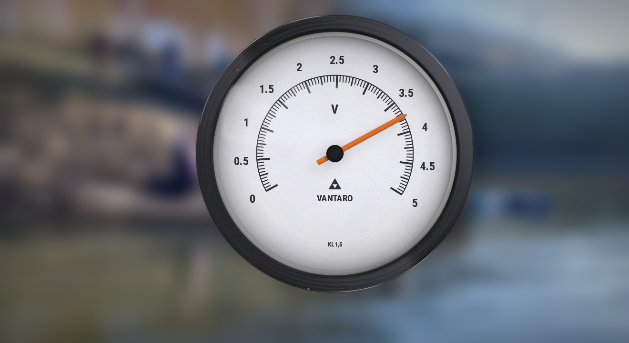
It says 3.75,V
